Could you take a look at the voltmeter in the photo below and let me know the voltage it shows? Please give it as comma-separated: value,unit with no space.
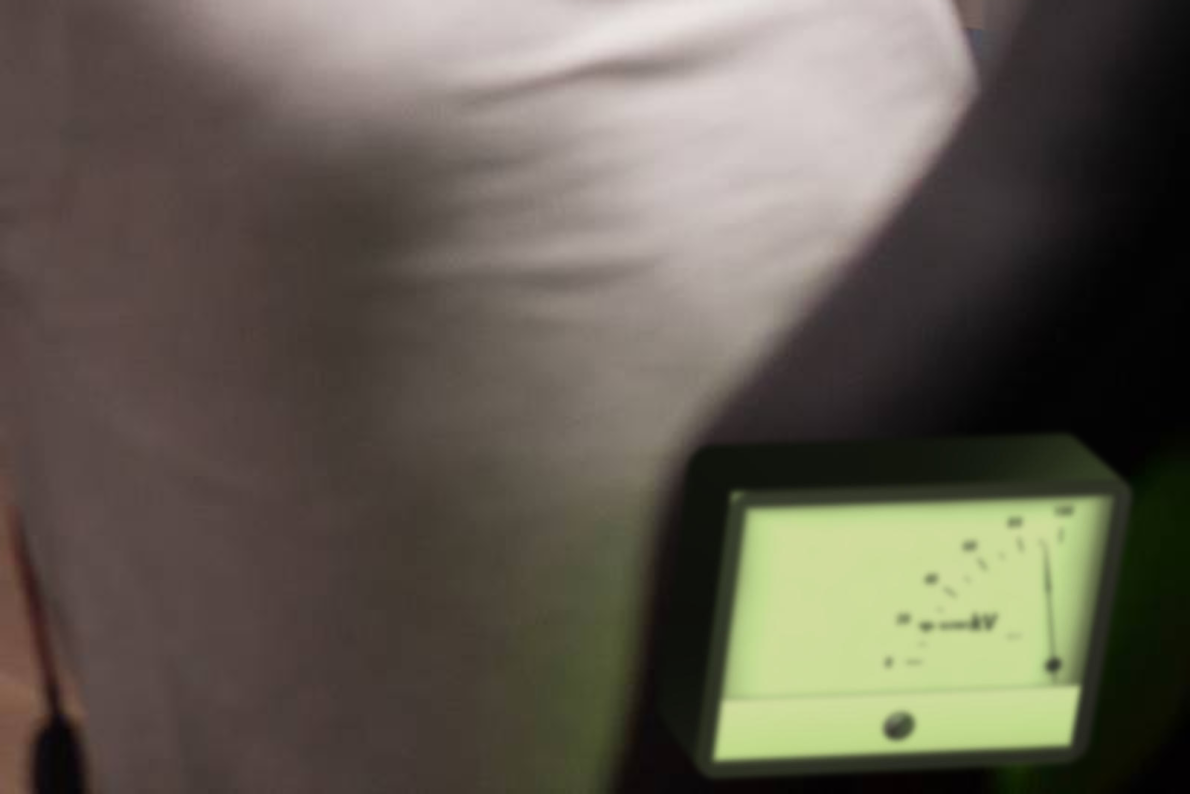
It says 90,kV
